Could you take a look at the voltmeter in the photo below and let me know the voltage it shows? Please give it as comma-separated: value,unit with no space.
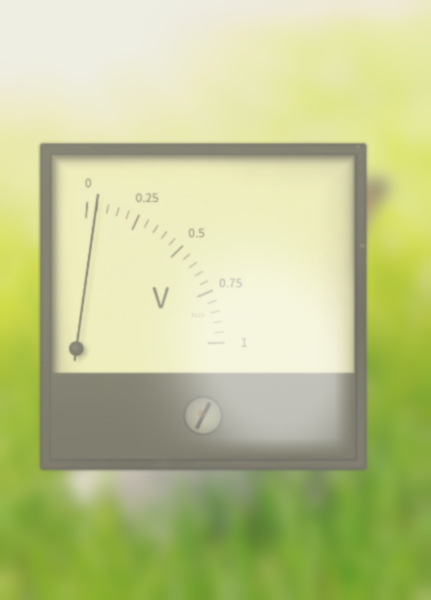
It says 0.05,V
